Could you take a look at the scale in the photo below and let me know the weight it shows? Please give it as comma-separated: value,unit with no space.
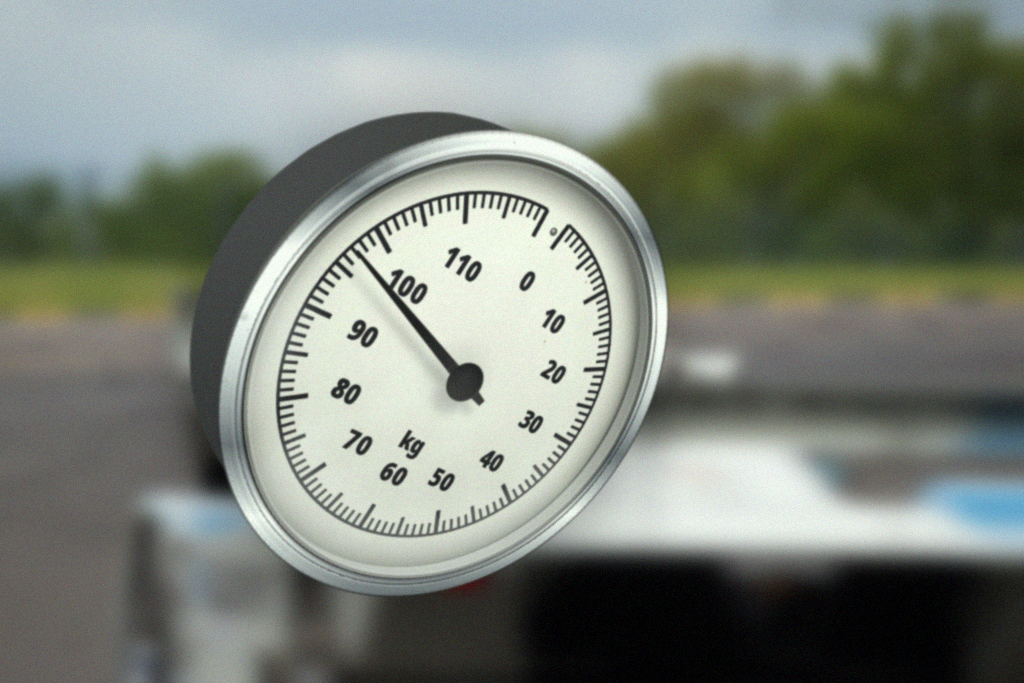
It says 97,kg
